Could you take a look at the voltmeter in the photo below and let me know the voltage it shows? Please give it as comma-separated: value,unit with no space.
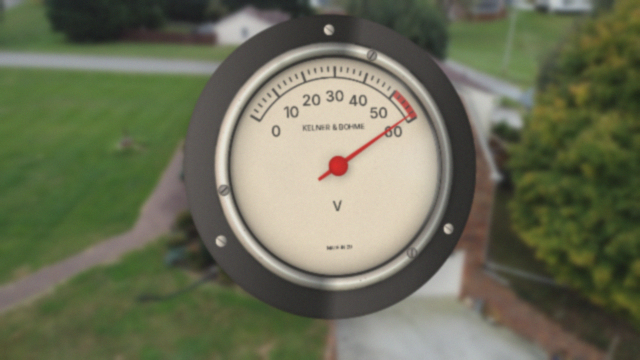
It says 58,V
